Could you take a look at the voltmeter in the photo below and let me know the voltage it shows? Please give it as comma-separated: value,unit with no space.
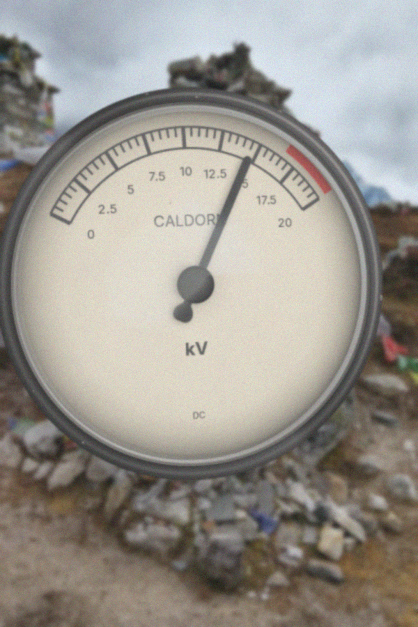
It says 14.5,kV
